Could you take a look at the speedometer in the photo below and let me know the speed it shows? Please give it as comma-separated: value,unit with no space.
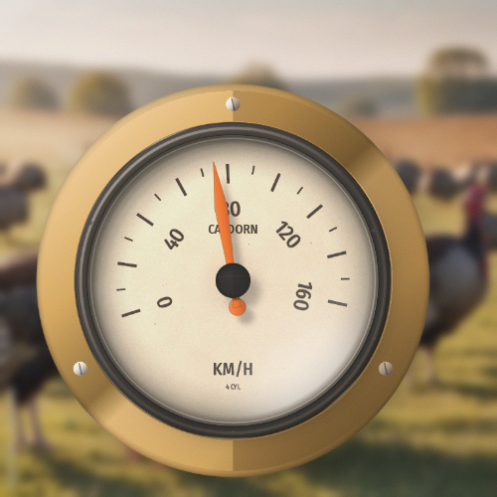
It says 75,km/h
